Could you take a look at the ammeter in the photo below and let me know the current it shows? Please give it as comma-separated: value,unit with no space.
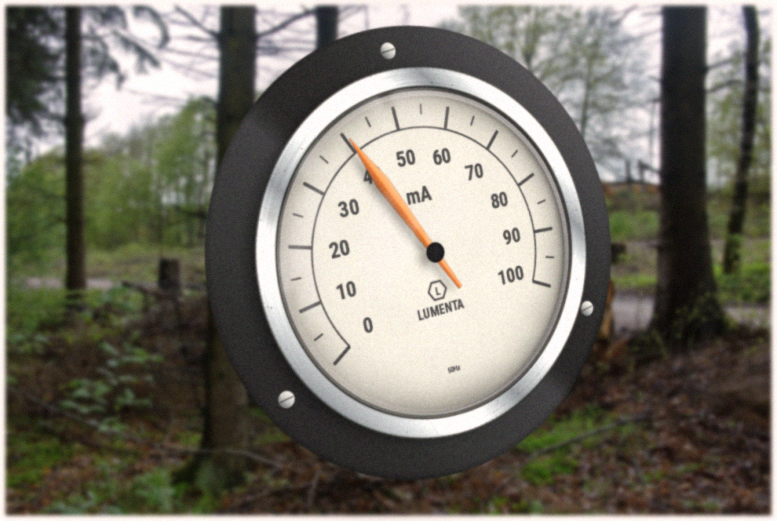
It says 40,mA
